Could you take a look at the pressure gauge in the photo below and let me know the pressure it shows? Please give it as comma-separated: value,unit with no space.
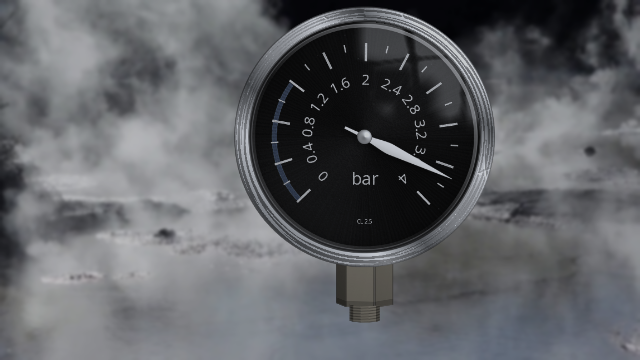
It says 3.7,bar
